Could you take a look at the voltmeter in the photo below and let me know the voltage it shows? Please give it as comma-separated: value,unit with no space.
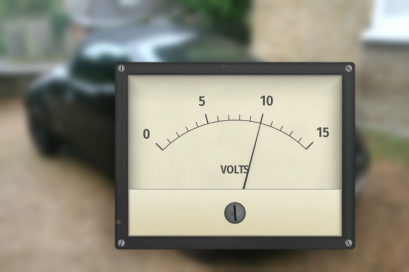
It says 10,V
